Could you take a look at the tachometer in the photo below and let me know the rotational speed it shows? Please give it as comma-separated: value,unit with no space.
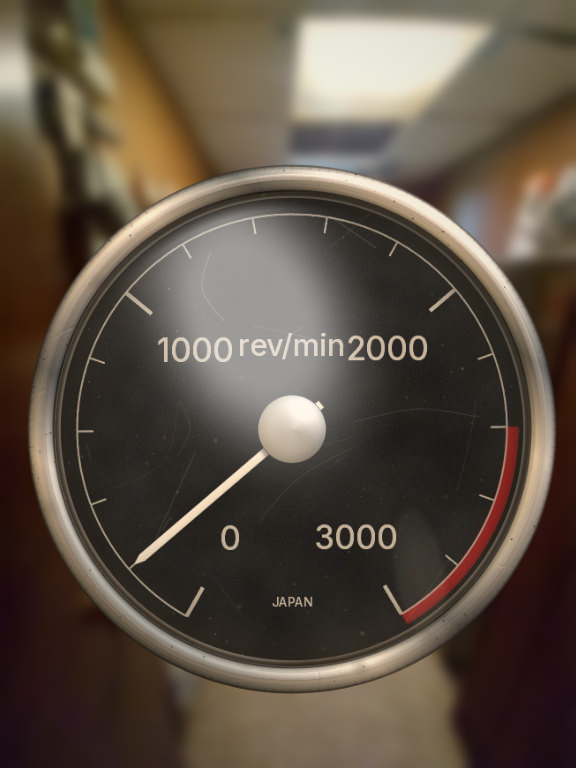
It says 200,rpm
